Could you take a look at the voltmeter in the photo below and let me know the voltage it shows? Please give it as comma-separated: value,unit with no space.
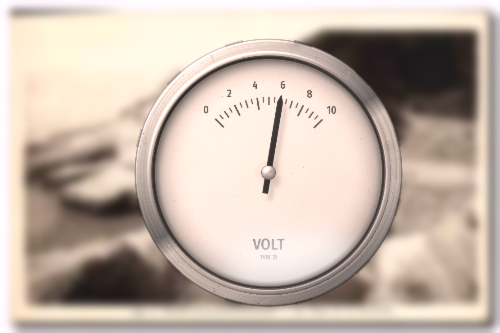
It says 6,V
